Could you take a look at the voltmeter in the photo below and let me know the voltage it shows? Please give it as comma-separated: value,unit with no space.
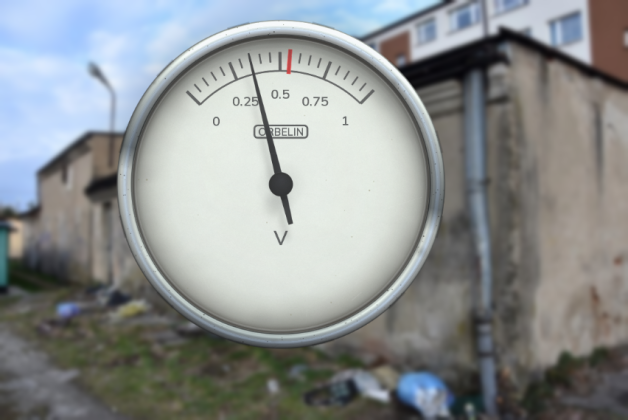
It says 0.35,V
